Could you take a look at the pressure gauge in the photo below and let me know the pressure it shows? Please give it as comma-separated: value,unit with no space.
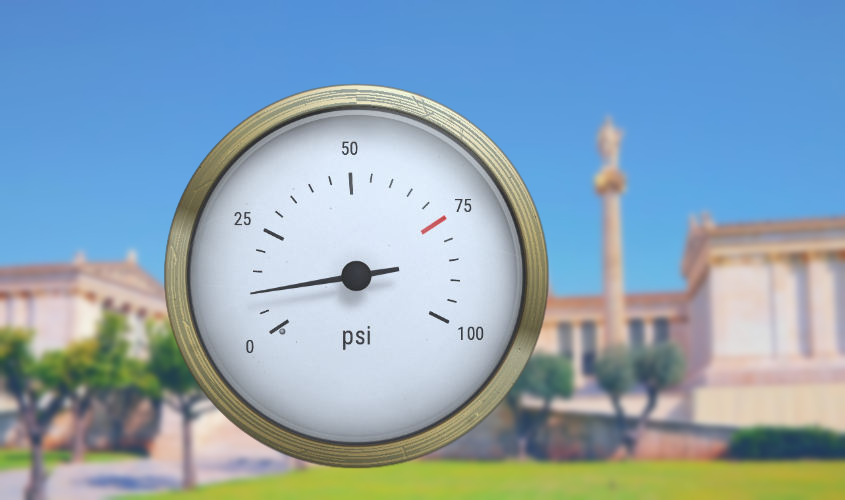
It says 10,psi
